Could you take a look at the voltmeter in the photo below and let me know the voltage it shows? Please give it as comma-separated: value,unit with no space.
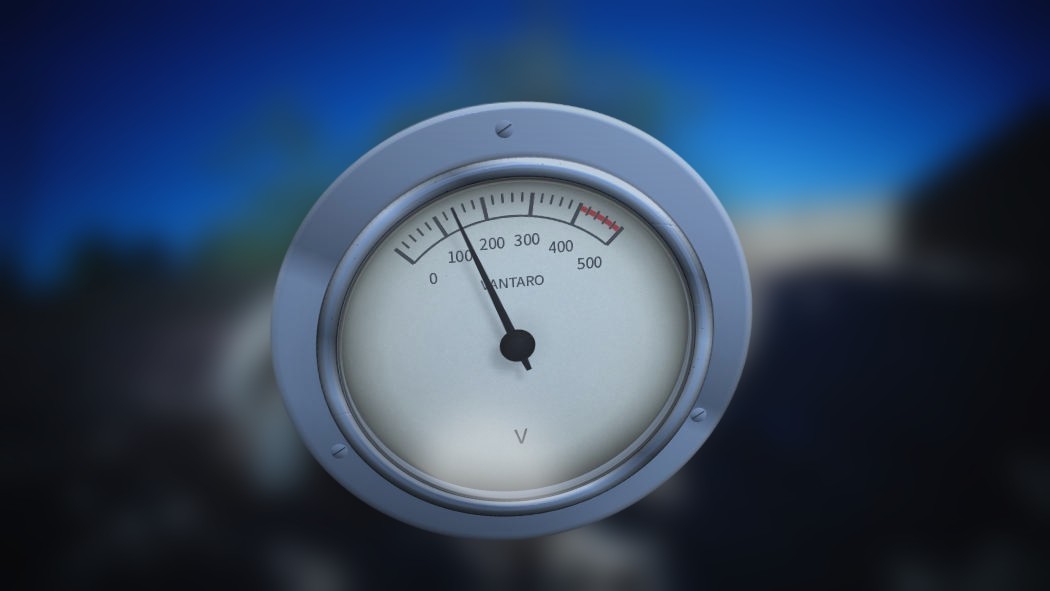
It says 140,V
